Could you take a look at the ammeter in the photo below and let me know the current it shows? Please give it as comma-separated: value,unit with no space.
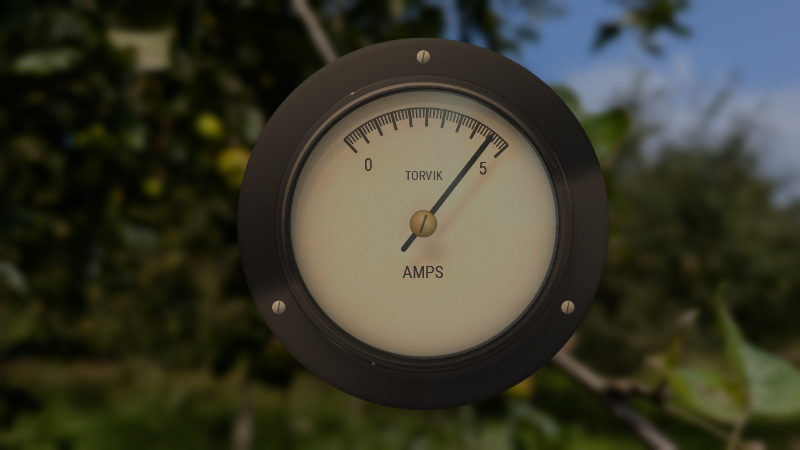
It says 4.5,A
